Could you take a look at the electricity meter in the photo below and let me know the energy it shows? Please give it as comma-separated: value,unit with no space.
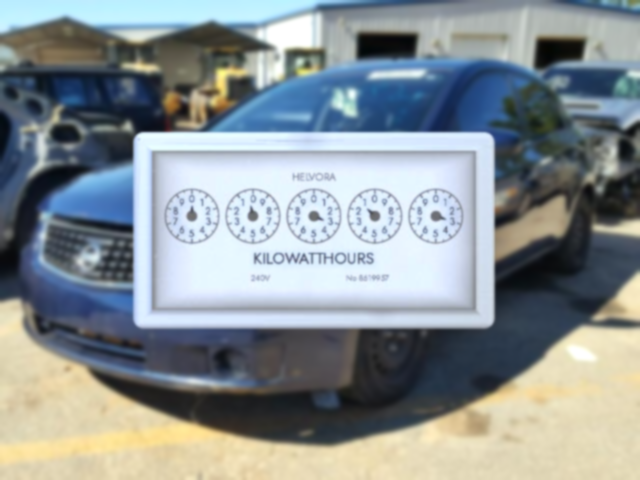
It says 313,kWh
